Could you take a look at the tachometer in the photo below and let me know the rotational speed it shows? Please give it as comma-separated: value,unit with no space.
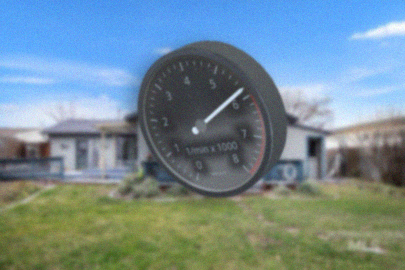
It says 5800,rpm
